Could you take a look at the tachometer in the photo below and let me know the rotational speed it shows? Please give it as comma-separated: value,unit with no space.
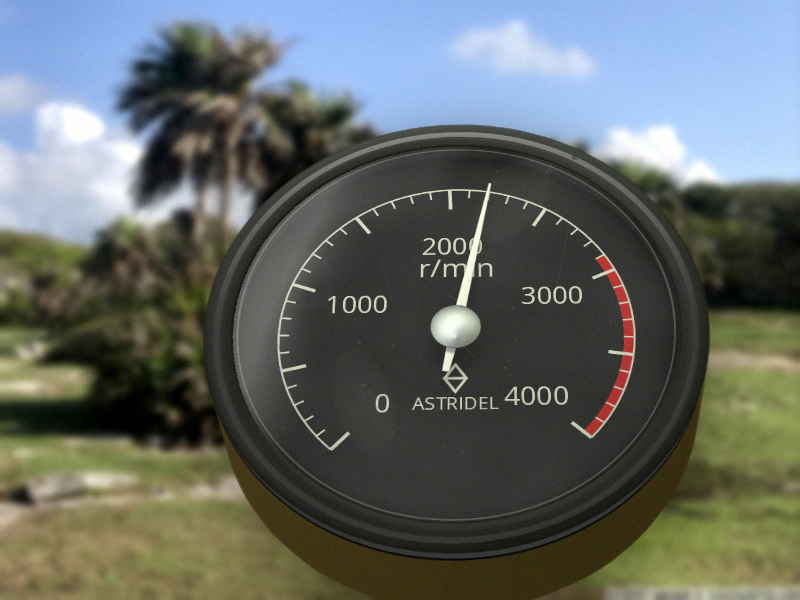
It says 2200,rpm
